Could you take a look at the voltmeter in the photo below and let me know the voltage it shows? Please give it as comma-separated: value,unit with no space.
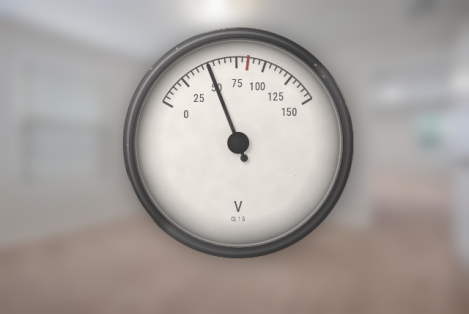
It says 50,V
